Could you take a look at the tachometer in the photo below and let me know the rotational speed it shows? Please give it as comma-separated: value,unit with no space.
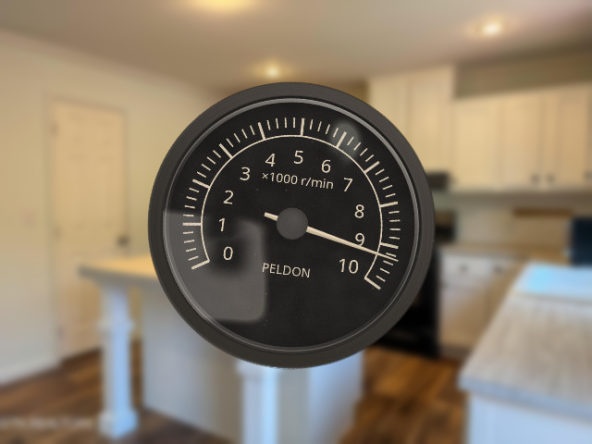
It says 9300,rpm
